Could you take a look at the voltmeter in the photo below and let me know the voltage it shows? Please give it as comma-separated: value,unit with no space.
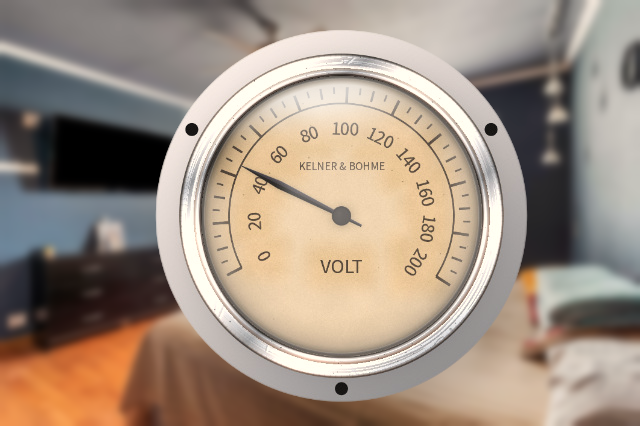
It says 45,V
